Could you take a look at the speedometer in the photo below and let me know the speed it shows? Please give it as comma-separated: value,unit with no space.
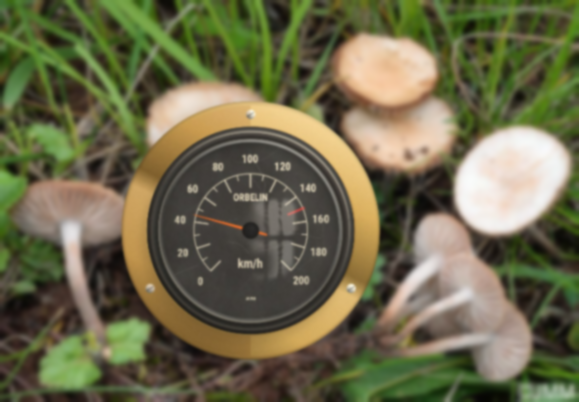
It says 45,km/h
